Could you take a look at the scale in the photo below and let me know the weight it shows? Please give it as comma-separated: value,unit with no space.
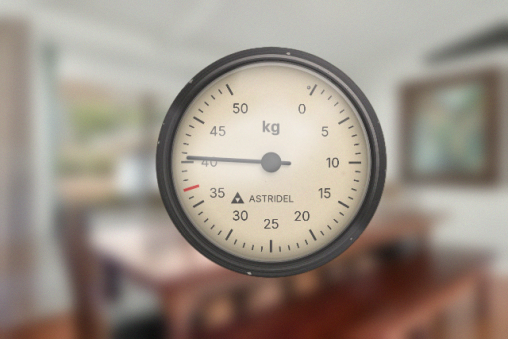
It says 40.5,kg
